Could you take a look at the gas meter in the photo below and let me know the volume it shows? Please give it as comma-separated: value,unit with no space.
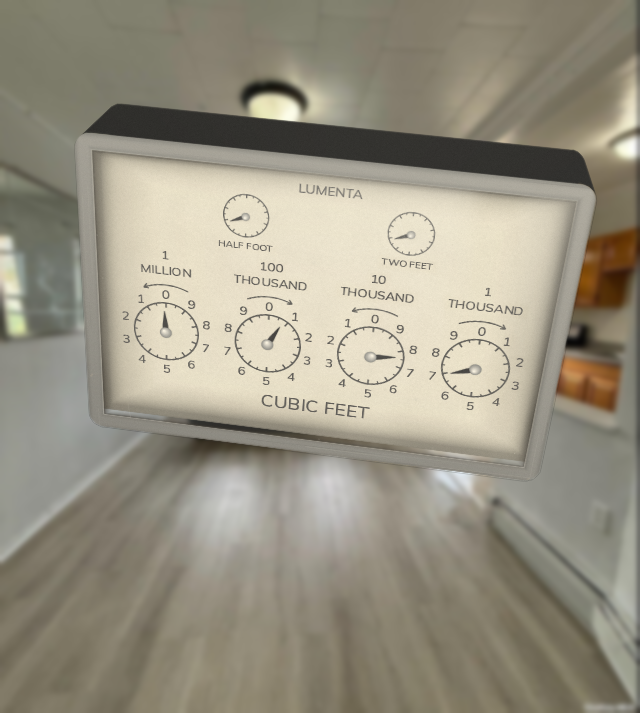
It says 7700,ft³
